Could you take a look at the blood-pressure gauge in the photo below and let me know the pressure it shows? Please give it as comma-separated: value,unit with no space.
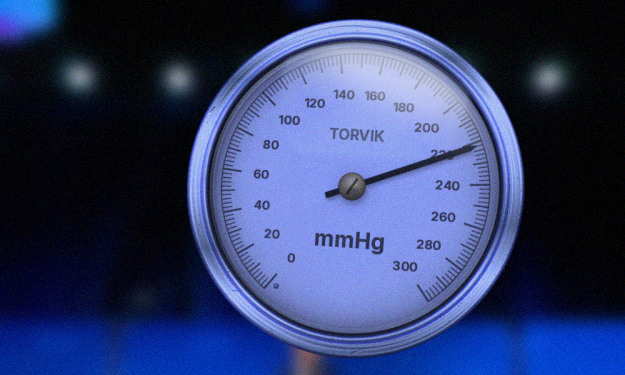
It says 222,mmHg
